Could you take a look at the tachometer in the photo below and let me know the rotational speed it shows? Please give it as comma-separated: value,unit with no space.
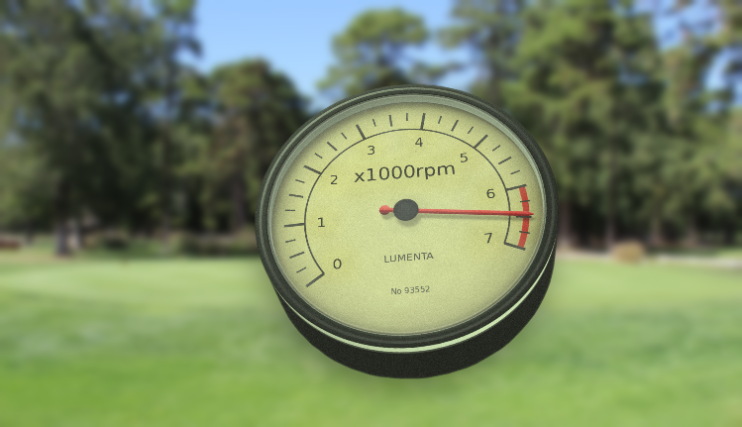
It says 6500,rpm
